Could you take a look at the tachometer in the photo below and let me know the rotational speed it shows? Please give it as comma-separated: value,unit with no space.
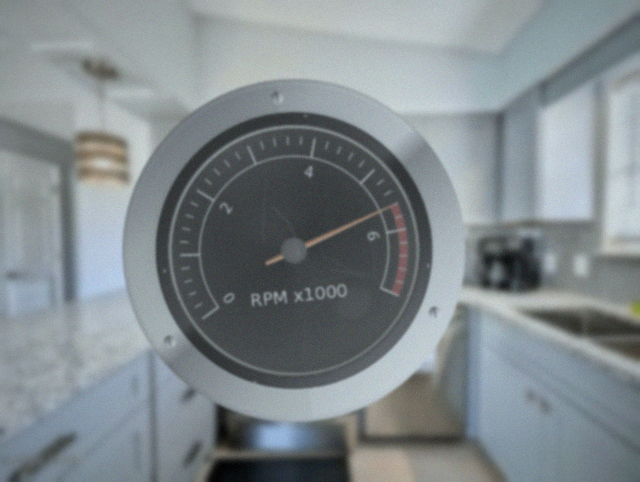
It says 5600,rpm
